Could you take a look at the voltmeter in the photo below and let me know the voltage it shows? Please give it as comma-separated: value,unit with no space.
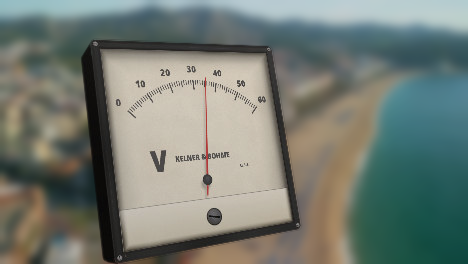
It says 35,V
